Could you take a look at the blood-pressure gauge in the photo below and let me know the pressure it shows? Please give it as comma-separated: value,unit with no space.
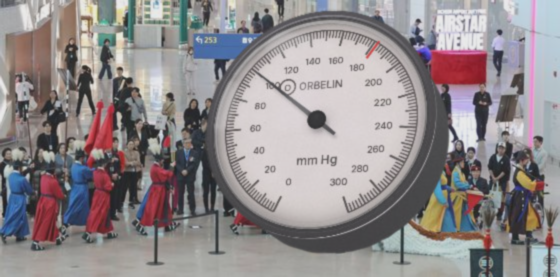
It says 100,mmHg
